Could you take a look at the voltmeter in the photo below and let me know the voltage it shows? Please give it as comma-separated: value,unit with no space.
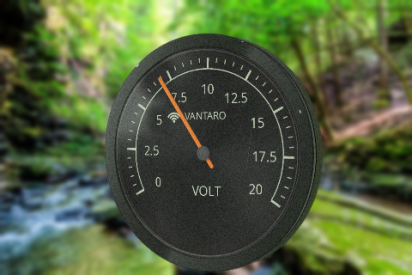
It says 7,V
